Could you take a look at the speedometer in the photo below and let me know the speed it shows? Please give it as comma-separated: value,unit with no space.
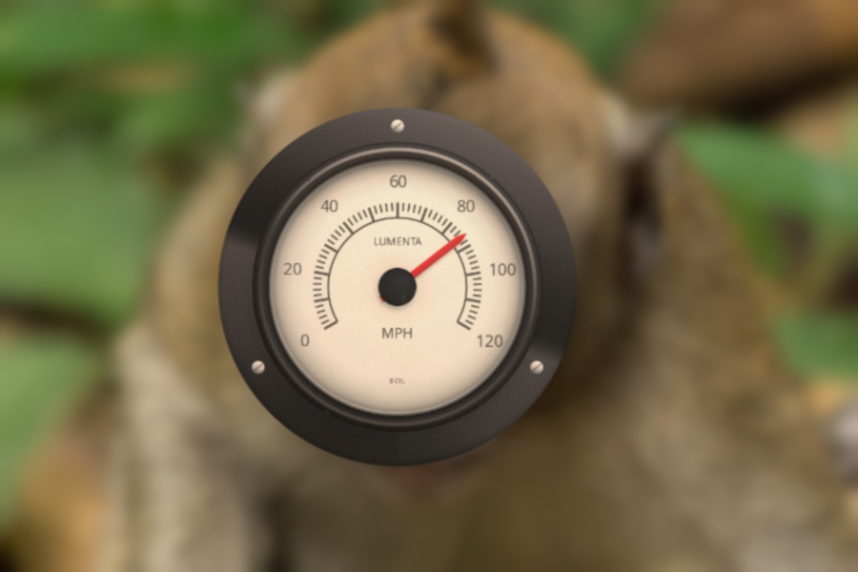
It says 86,mph
